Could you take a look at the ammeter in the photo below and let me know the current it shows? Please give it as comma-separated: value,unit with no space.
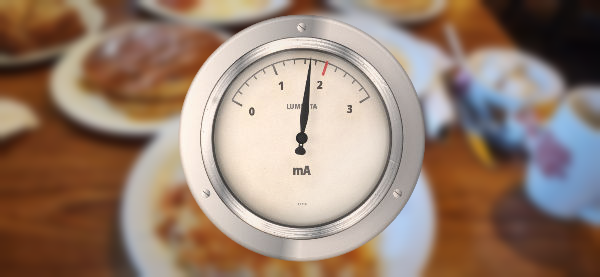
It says 1.7,mA
